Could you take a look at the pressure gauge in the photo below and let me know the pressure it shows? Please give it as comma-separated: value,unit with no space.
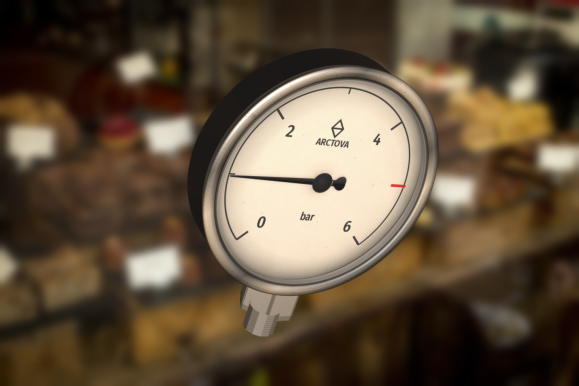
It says 1,bar
